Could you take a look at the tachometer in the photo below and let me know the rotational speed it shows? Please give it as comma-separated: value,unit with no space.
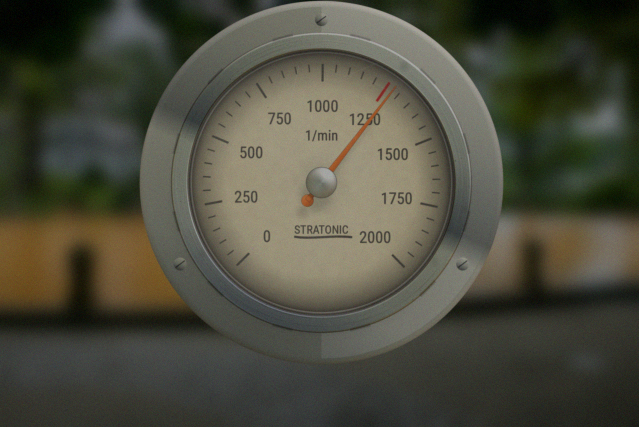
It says 1275,rpm
